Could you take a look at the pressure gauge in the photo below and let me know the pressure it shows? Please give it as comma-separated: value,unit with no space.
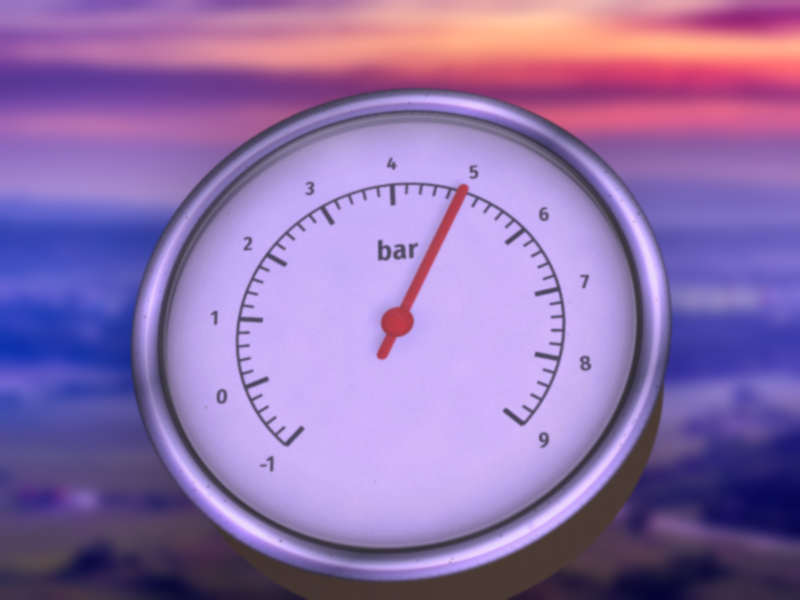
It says 5,bar
